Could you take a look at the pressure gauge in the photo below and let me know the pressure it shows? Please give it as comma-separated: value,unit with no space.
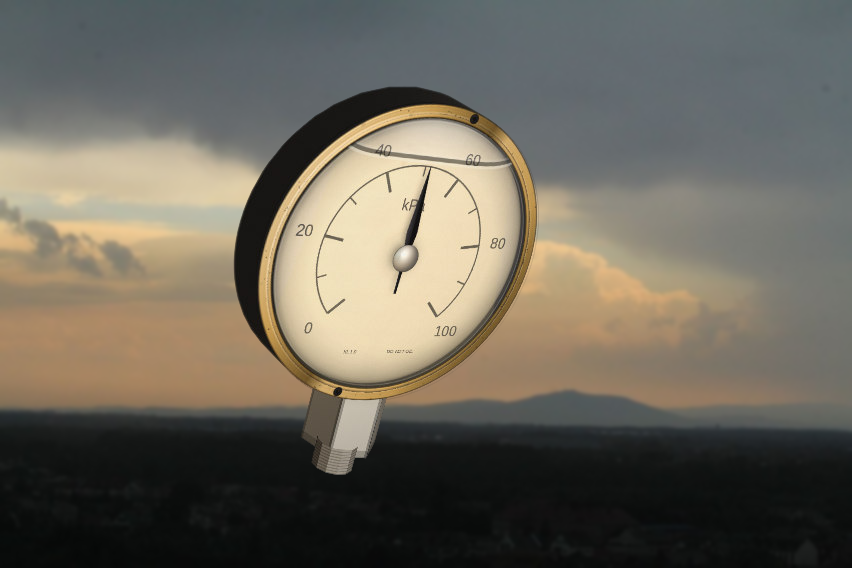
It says 50,kPa
